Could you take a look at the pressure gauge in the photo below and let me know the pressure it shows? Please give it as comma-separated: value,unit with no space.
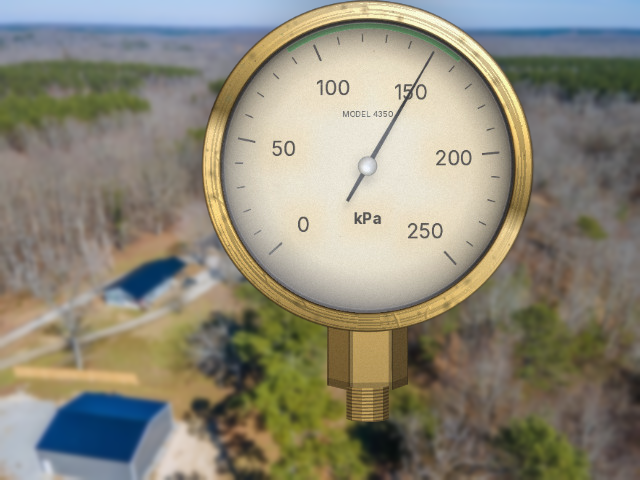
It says 150,kPa
